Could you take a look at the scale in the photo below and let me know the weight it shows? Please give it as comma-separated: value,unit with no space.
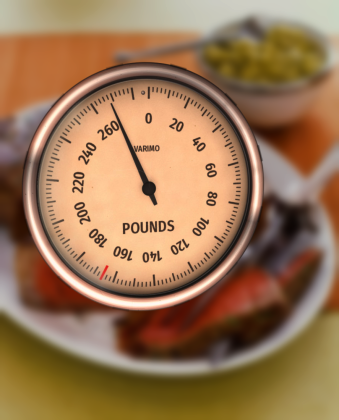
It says 268,lb
